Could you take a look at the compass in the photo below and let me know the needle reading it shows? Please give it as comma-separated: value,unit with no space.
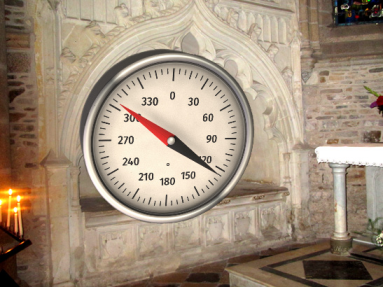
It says 305,°
